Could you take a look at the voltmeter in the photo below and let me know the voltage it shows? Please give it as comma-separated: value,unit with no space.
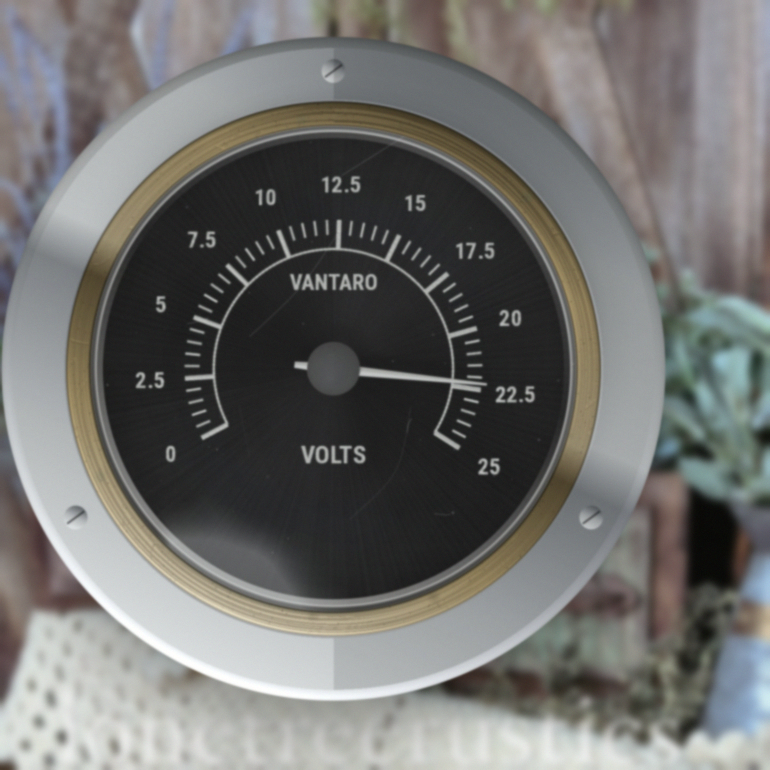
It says 22.25,V
